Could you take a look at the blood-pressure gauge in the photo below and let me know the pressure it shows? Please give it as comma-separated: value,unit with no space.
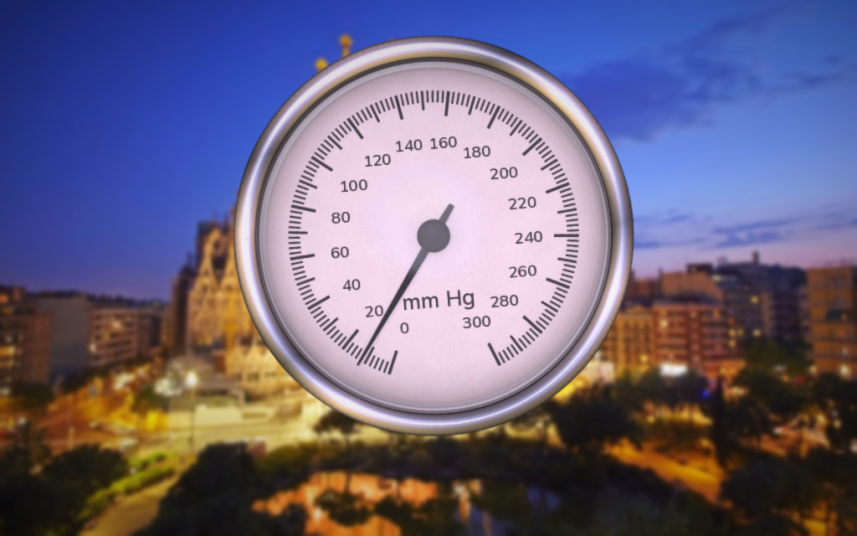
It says 12,mmHg
